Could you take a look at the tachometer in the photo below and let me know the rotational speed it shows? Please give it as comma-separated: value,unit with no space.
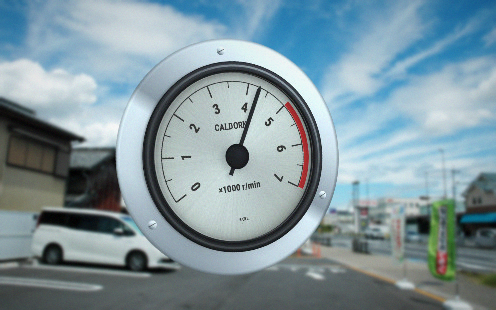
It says 4250,rpm
